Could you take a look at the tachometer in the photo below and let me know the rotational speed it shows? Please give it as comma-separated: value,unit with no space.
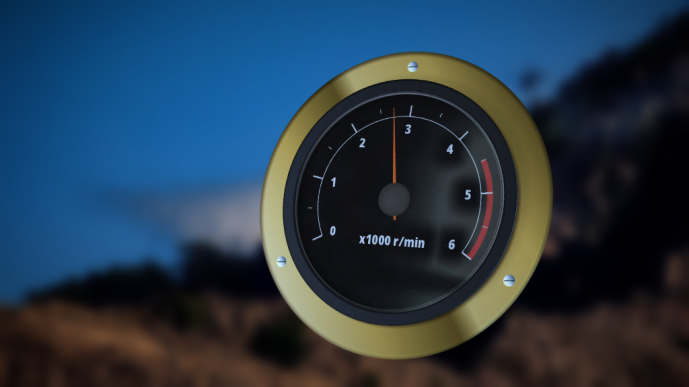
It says 2750,rpm
